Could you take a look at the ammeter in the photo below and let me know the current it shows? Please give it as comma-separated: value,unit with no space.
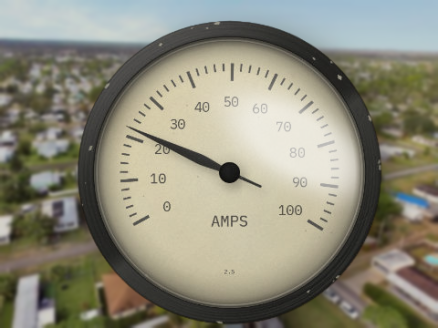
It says 22,A
